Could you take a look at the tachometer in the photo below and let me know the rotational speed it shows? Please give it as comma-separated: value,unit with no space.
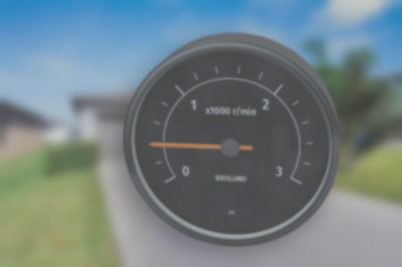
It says 400,rpm
